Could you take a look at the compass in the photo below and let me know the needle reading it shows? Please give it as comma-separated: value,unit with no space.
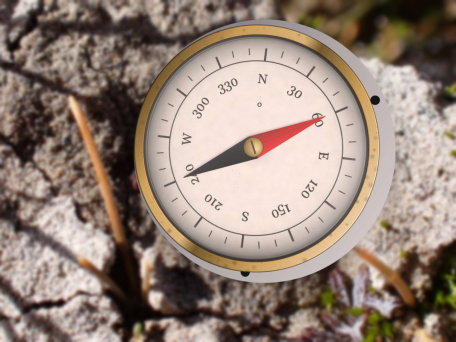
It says 60,°
